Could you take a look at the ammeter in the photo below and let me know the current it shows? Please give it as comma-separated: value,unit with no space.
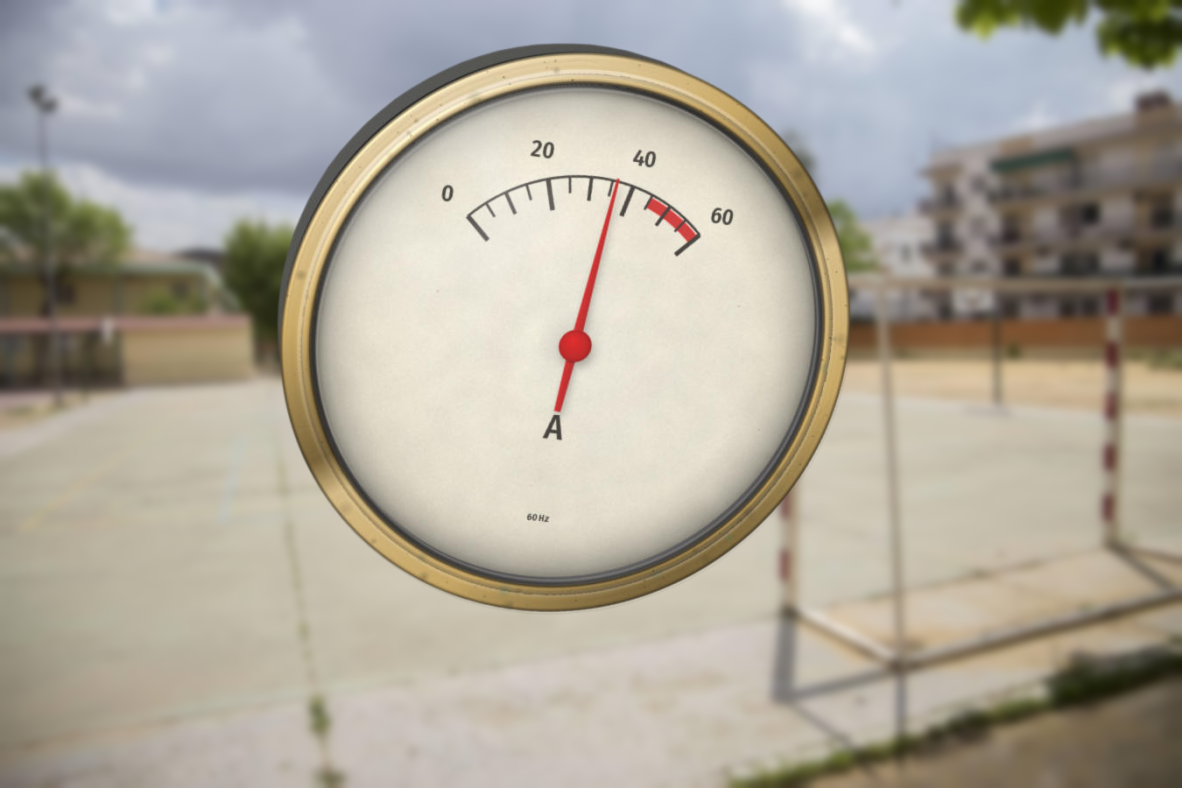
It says 35,A
